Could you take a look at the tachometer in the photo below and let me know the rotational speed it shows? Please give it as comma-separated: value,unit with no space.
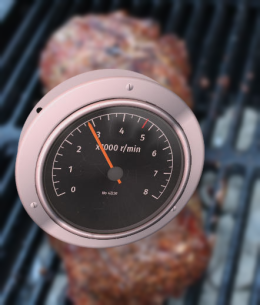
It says 2875,rpm
